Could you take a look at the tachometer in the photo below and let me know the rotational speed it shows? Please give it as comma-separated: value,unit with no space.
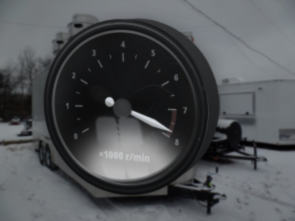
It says 7750,rpm
